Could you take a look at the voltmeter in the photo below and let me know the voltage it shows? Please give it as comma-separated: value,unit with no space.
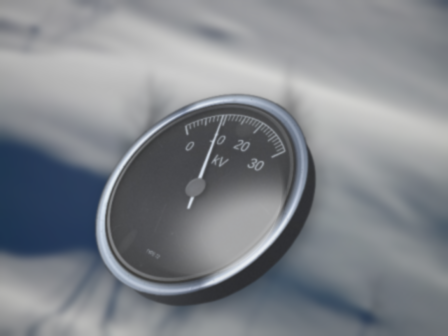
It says 10,kV
